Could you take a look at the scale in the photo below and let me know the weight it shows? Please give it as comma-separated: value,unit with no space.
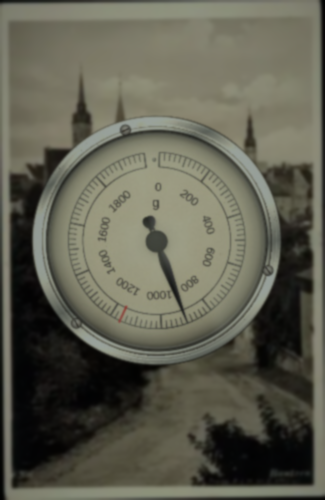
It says 900,g
